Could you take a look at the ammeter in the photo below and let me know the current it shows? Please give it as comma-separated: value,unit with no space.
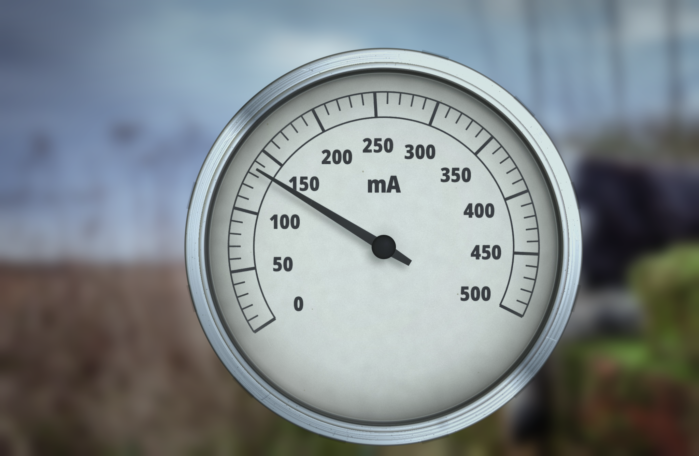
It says 135,mA
